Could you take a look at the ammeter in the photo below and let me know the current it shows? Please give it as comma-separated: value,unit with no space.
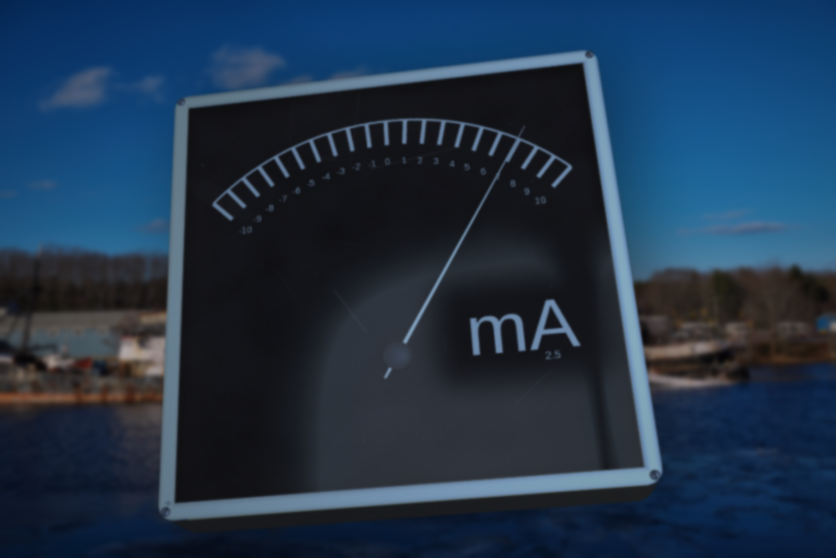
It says 7,mA
